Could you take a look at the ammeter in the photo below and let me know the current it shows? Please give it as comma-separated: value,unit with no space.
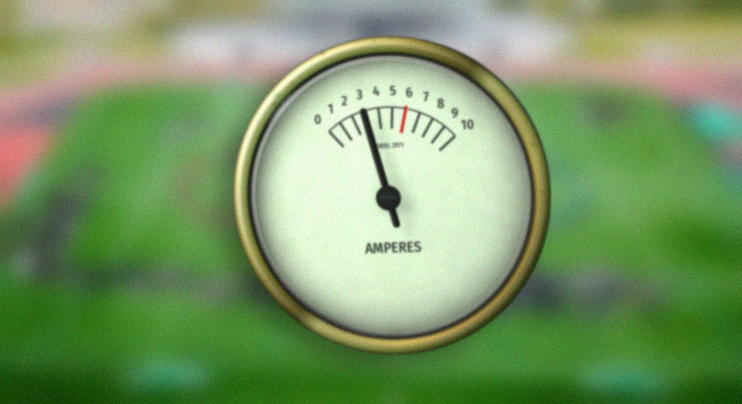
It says 3,A
